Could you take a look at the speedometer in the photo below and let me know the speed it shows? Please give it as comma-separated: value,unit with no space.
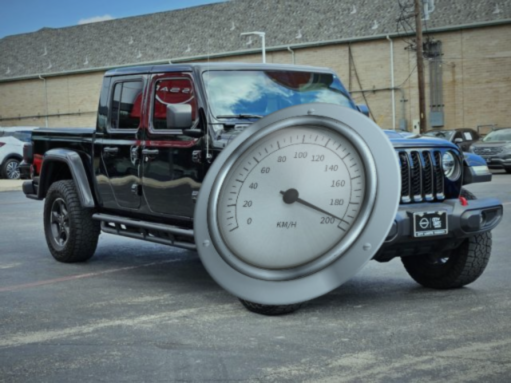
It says 195,km/h
